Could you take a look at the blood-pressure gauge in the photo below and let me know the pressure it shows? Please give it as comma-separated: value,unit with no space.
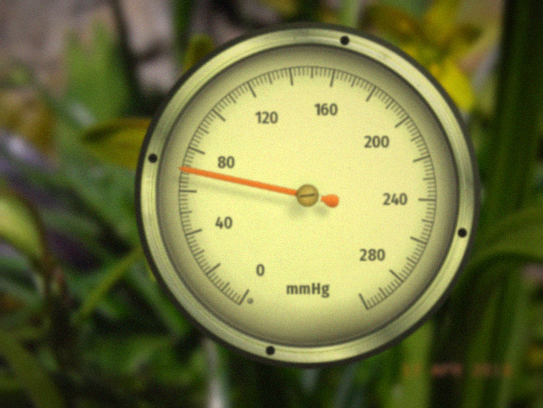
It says 70,mmHg
